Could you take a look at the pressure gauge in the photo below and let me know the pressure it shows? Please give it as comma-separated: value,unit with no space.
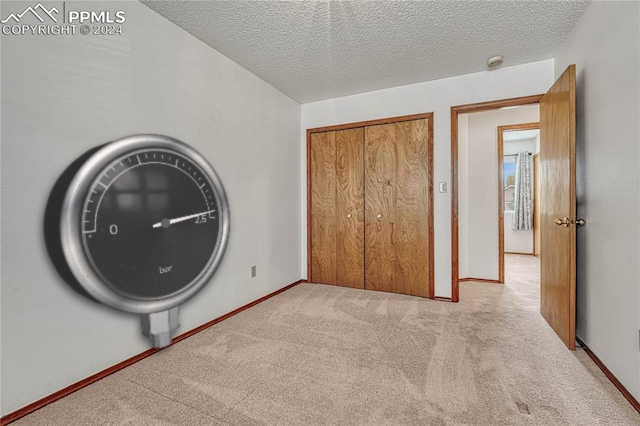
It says 2.4,bar
